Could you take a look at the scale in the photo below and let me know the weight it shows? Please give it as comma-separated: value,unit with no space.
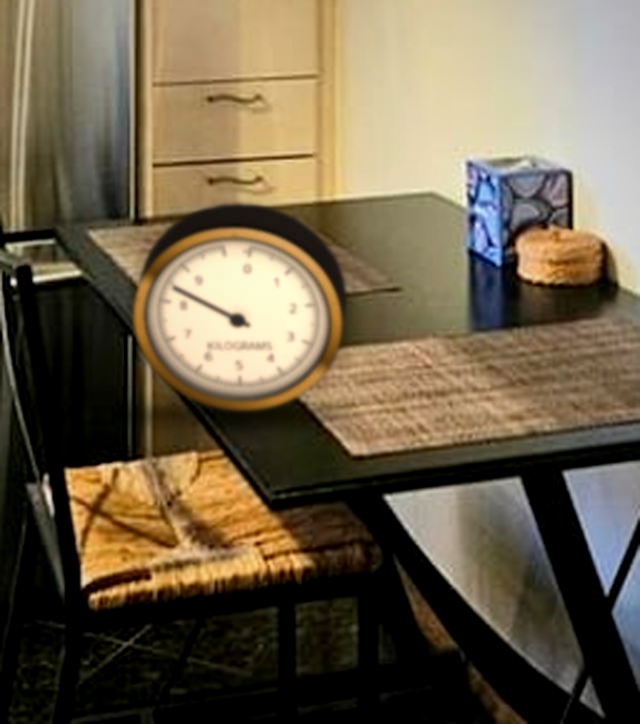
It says 8.5,kg
